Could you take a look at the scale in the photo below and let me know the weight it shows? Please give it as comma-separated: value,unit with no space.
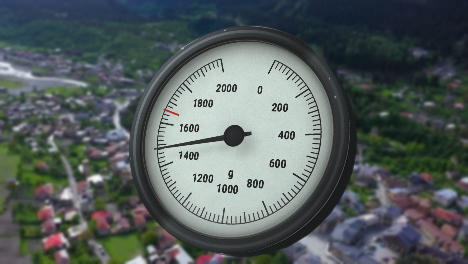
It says 1480,g
